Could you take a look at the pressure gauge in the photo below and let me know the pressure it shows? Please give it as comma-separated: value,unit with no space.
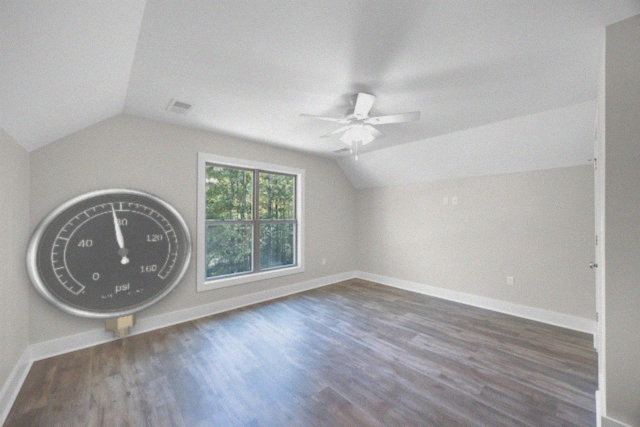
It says 75,psi
